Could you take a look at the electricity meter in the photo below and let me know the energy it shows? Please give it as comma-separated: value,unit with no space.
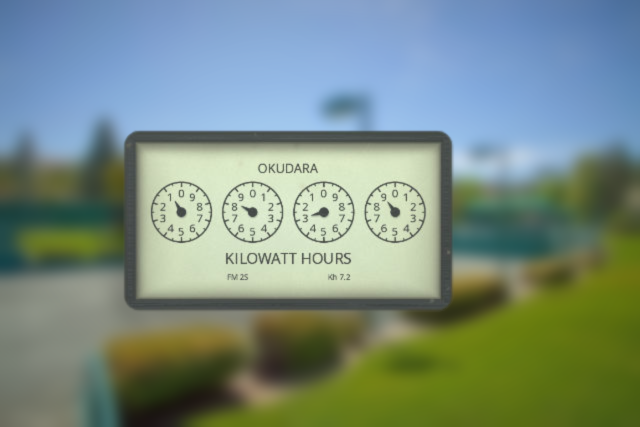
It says 829,kWh
